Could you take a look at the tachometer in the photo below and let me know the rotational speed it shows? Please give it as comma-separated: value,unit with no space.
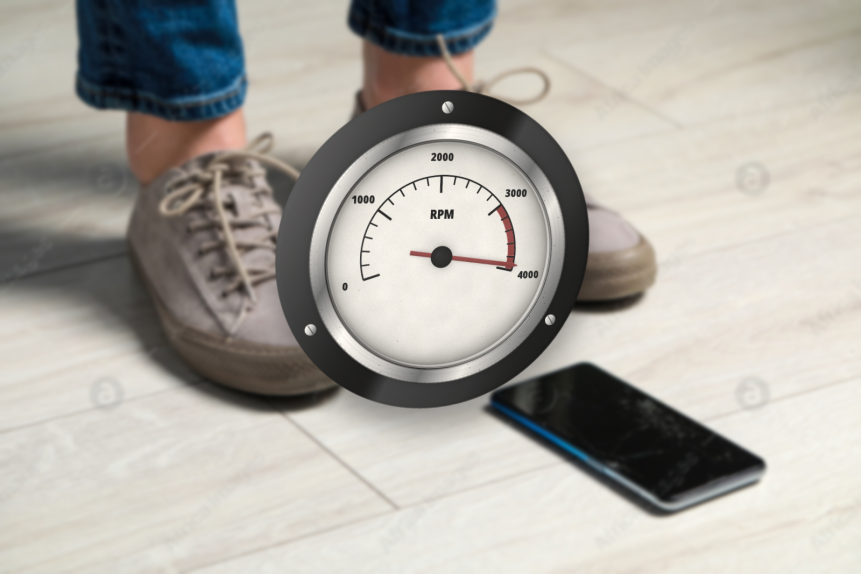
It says 3900,rpm
